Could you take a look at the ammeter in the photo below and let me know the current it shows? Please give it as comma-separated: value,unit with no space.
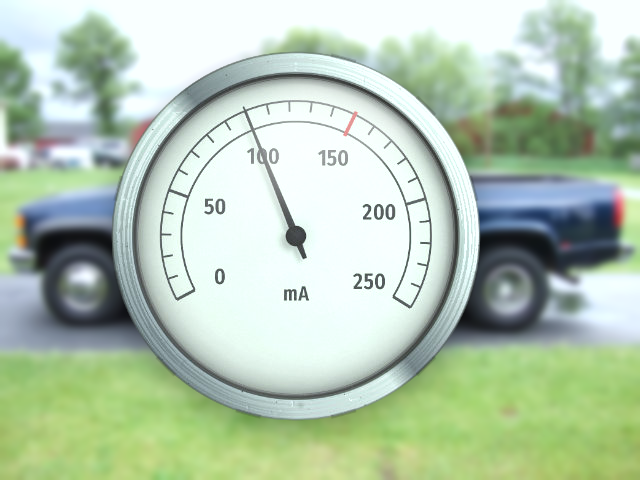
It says 100,mA
